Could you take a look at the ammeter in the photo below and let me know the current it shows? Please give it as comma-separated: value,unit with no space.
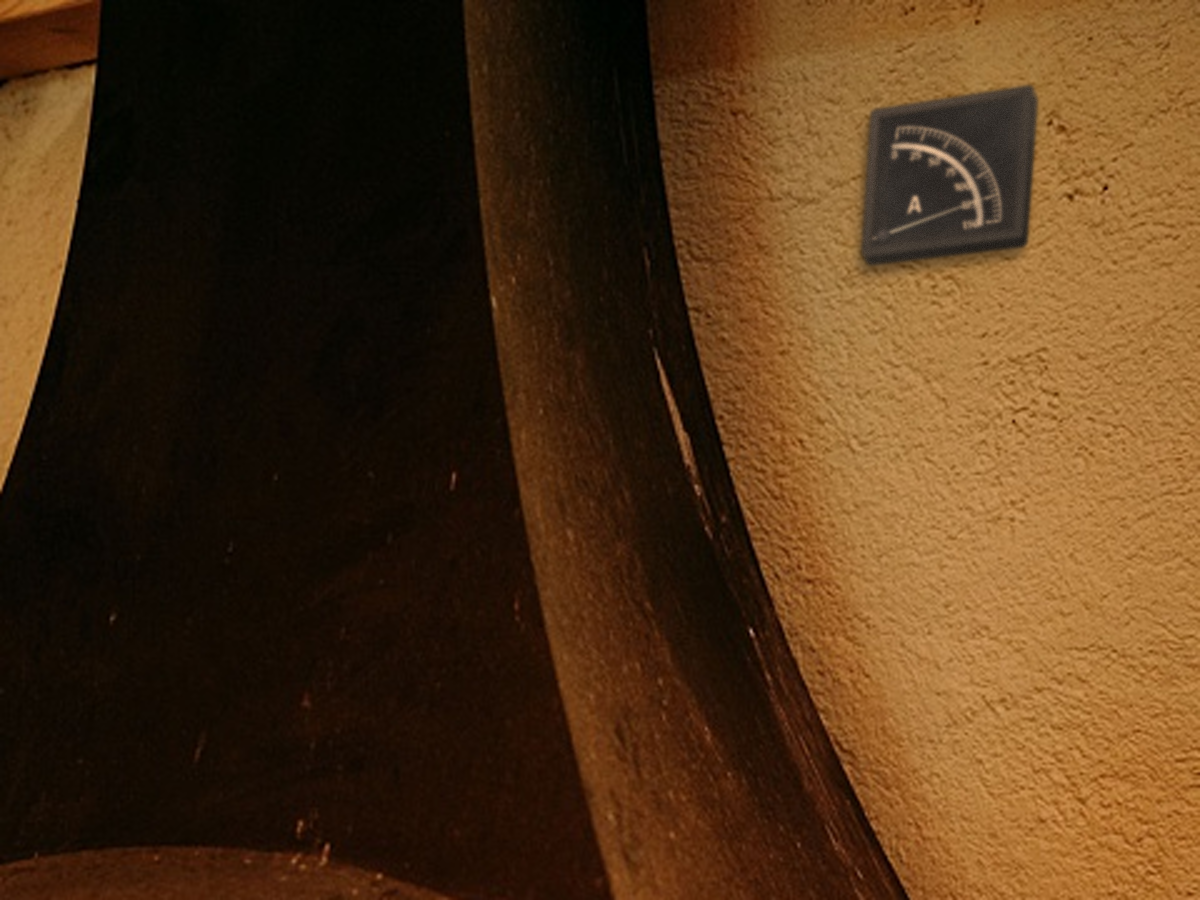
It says 125,A
